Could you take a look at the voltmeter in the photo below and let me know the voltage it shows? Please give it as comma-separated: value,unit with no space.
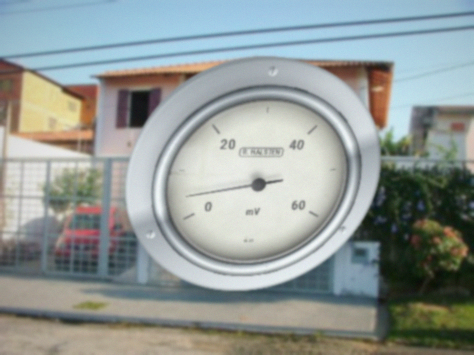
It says 5,mV
